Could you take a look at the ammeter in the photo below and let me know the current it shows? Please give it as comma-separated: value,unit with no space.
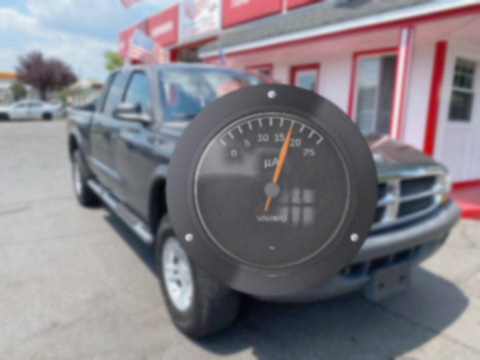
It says 17.5,µA
